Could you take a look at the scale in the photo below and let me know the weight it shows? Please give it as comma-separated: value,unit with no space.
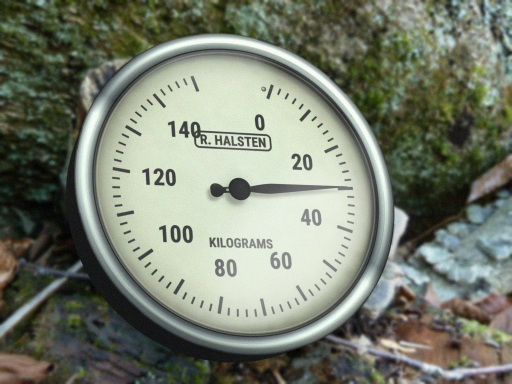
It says 30,kg
